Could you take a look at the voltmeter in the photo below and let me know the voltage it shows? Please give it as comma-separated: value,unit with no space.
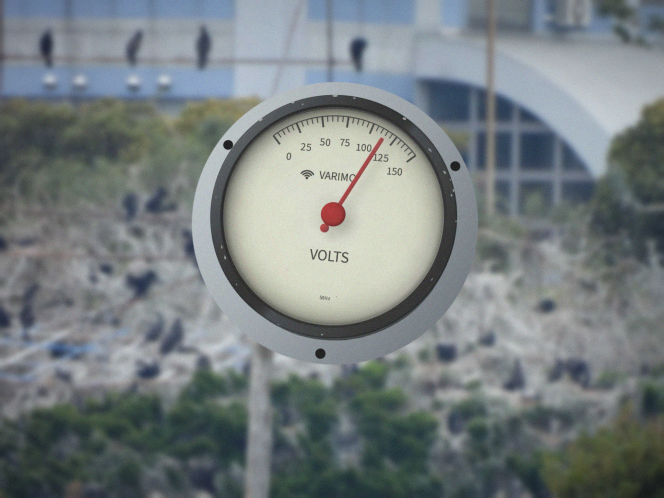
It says 115,V
